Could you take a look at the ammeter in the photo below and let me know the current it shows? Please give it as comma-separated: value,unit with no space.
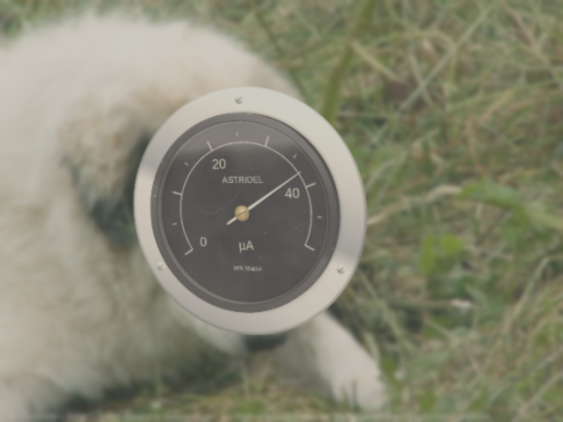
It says 37.5,µA
